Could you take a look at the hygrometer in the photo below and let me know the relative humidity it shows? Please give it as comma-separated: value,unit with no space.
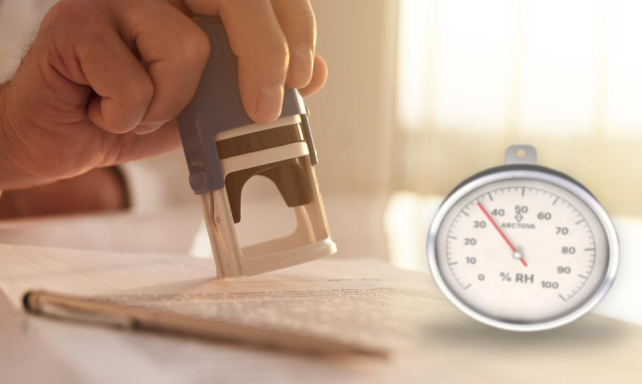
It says 36,%
